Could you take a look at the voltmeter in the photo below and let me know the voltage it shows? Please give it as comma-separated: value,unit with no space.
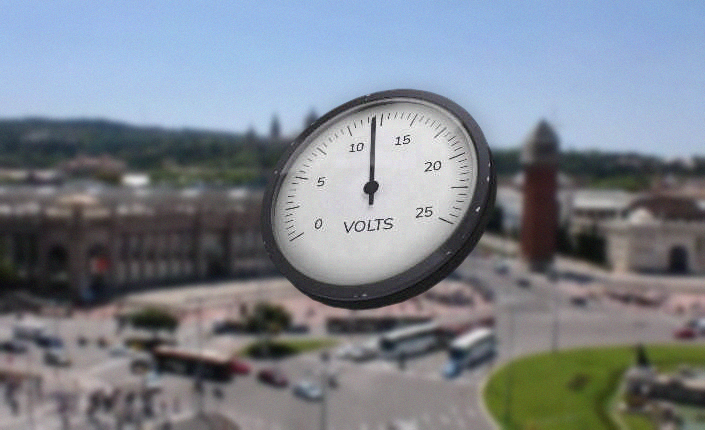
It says 12,V
